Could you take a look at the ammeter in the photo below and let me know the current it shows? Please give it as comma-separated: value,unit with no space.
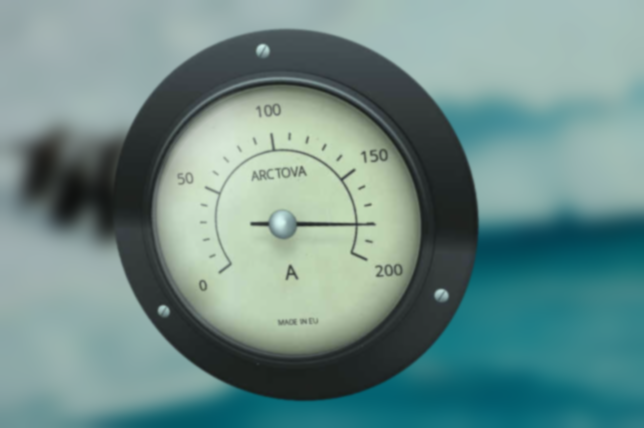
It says 180,A
